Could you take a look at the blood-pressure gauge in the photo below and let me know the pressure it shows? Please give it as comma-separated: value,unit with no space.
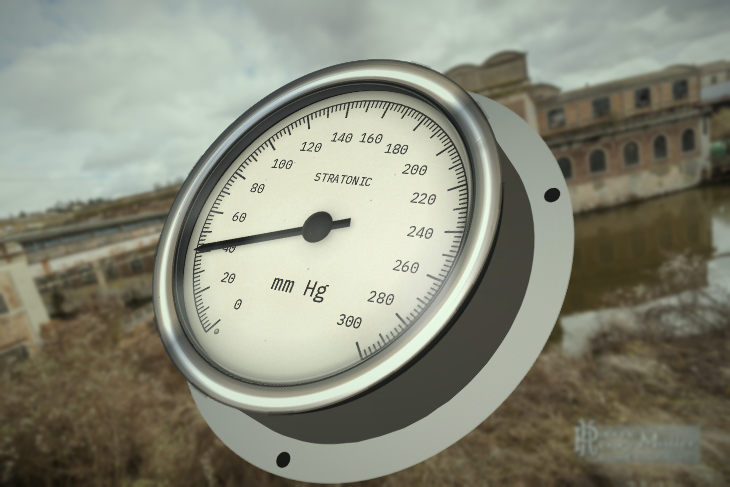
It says 40,mmHg
